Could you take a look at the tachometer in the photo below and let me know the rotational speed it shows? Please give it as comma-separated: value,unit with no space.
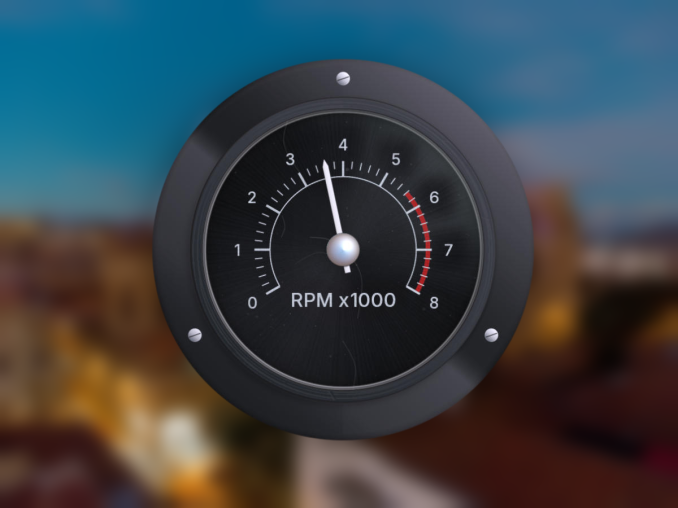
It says 3600,rpm
